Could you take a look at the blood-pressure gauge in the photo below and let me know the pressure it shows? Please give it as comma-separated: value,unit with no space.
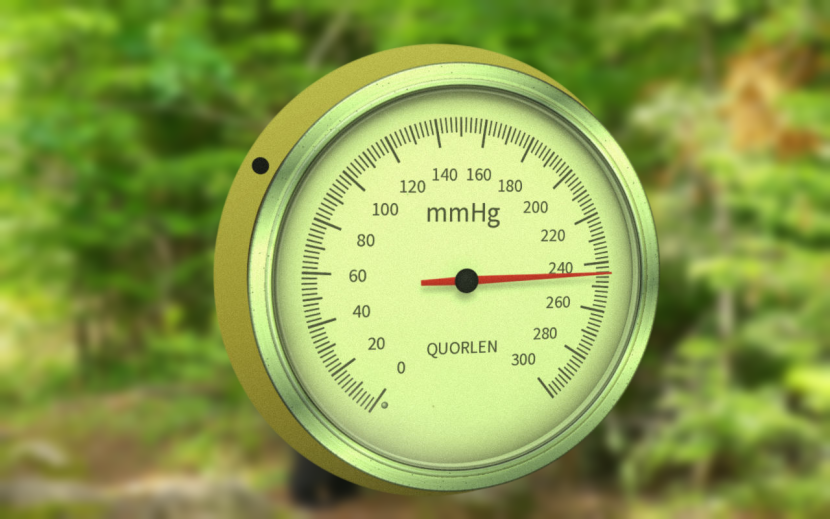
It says 244,mmHg
